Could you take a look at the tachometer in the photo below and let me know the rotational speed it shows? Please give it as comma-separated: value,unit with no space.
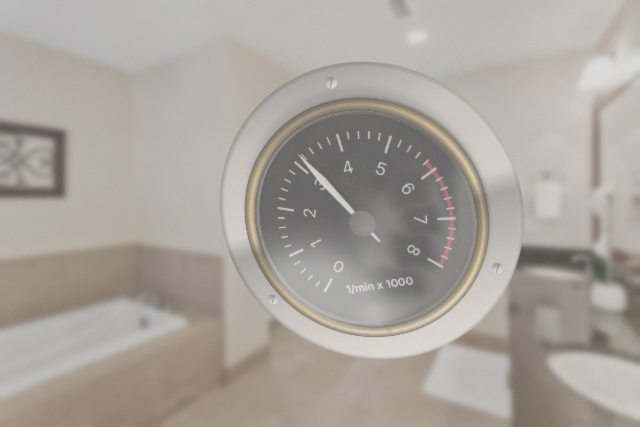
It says 3200,rpm
